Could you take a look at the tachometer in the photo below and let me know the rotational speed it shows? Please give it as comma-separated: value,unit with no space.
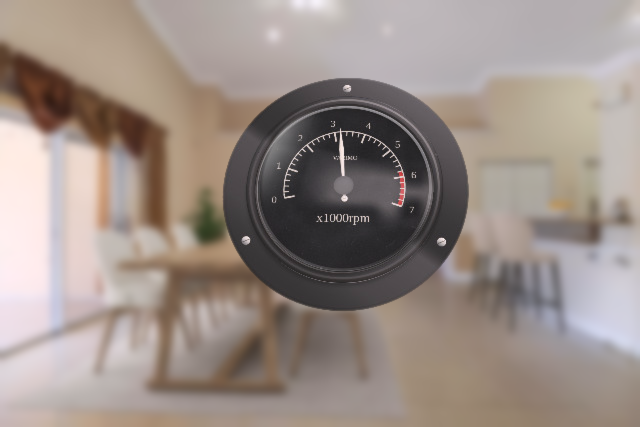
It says 3200,rpm
